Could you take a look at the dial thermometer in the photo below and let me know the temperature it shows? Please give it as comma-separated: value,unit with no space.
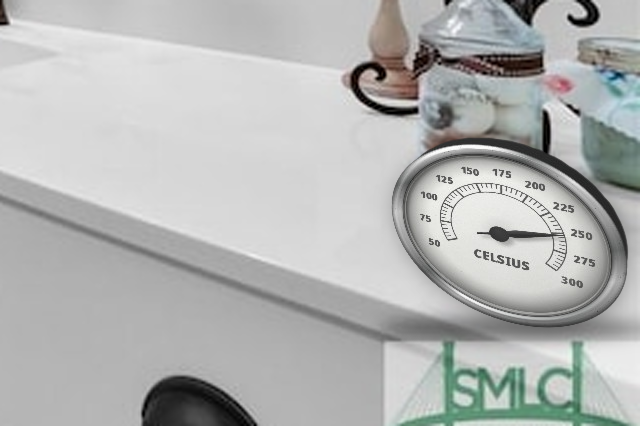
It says 250,°C
